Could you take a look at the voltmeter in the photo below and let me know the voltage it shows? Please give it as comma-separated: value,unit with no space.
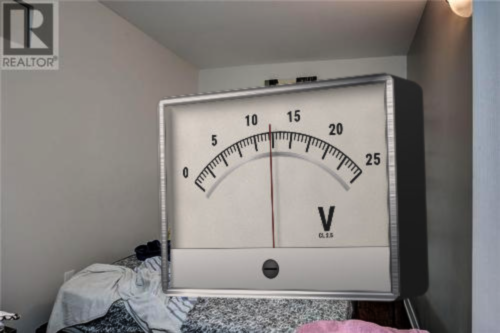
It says 12.5,V
